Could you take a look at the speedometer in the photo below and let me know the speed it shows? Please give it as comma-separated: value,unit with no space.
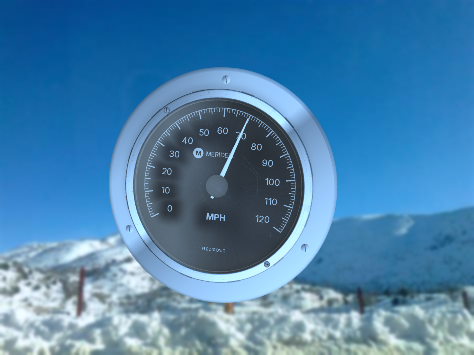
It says 70,mph
